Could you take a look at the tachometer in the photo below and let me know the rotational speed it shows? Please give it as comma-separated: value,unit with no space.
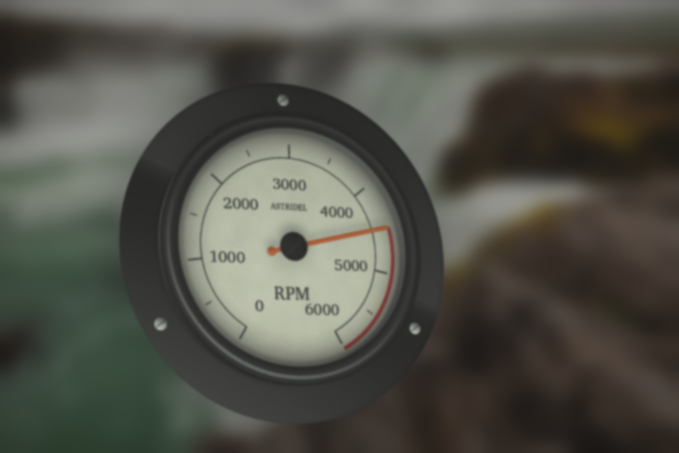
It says 4500,rpm
